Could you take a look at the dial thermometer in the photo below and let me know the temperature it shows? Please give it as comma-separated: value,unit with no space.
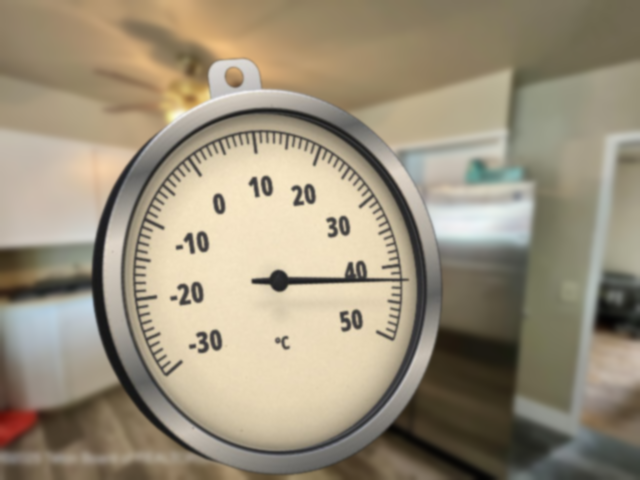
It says 42,°C
